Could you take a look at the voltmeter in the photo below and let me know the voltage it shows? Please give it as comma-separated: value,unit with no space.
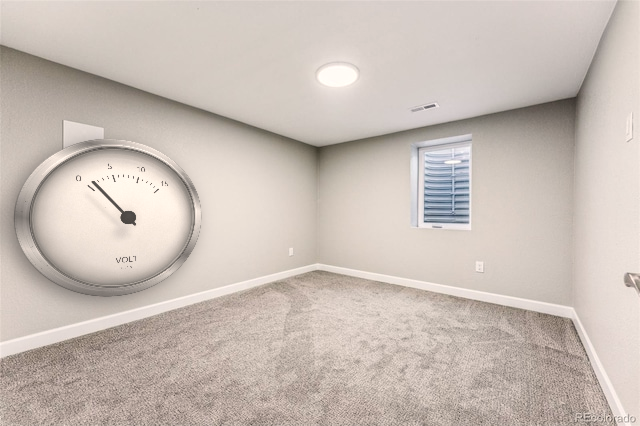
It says 1,V
